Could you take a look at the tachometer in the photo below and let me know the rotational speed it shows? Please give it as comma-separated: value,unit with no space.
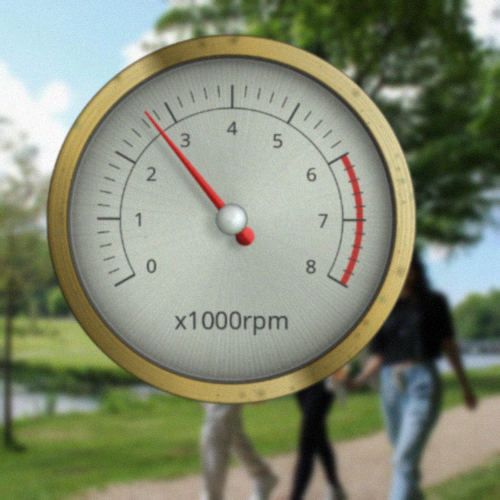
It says 2700,rpm
